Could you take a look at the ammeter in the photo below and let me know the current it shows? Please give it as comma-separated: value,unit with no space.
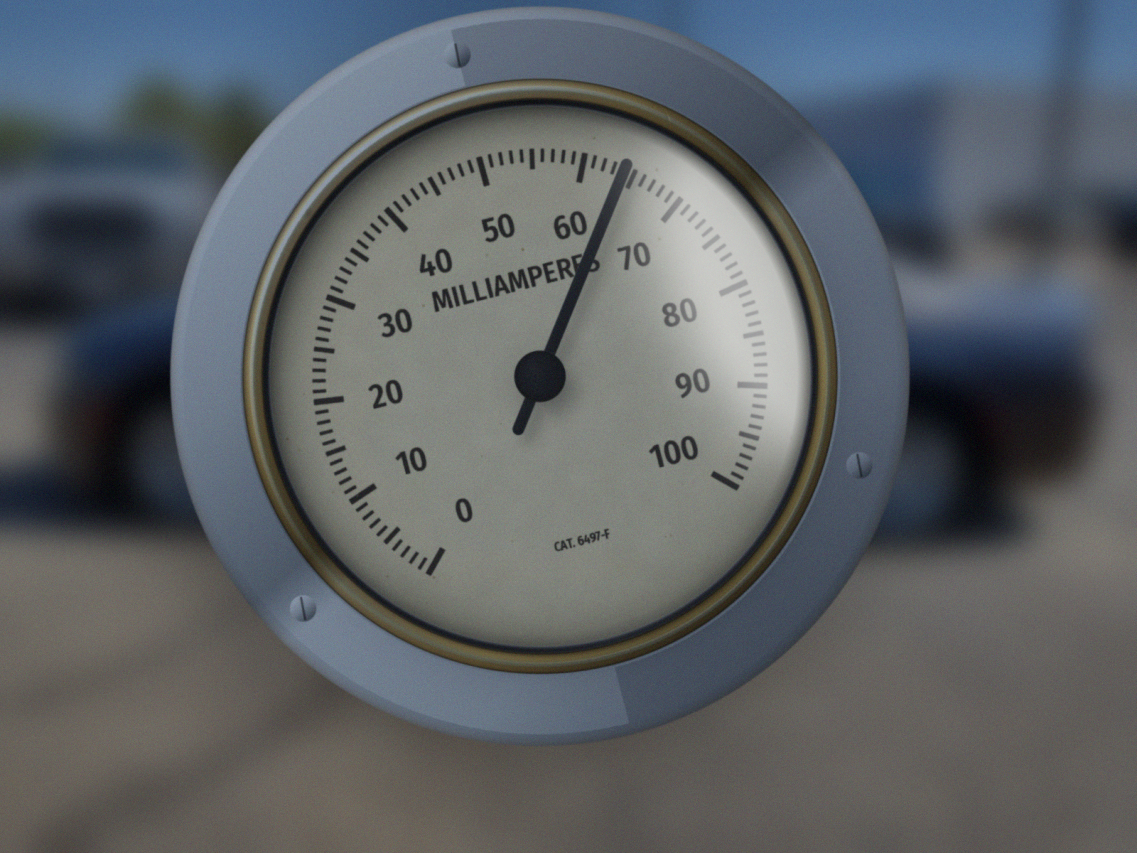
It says 64,mA
